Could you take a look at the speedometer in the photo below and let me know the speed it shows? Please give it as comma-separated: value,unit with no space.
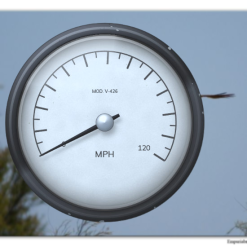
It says 0,mph
